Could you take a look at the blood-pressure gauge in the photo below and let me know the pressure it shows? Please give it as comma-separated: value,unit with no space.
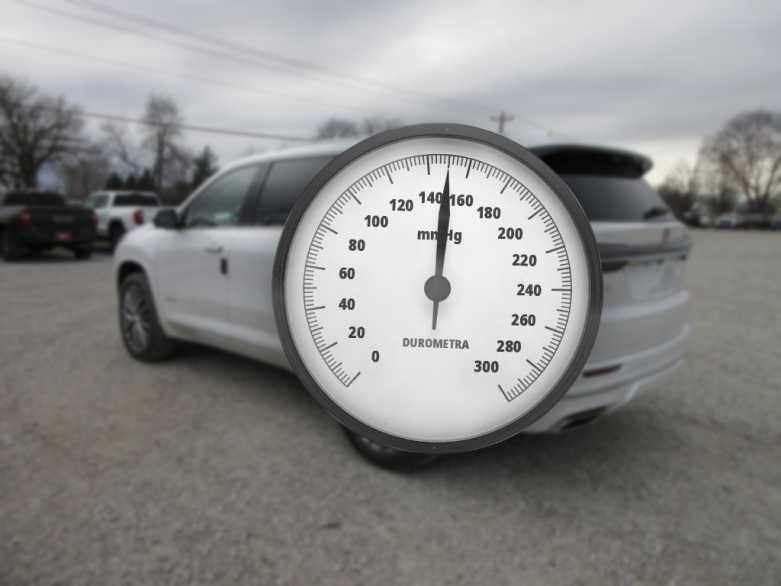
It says 150,mmHg
